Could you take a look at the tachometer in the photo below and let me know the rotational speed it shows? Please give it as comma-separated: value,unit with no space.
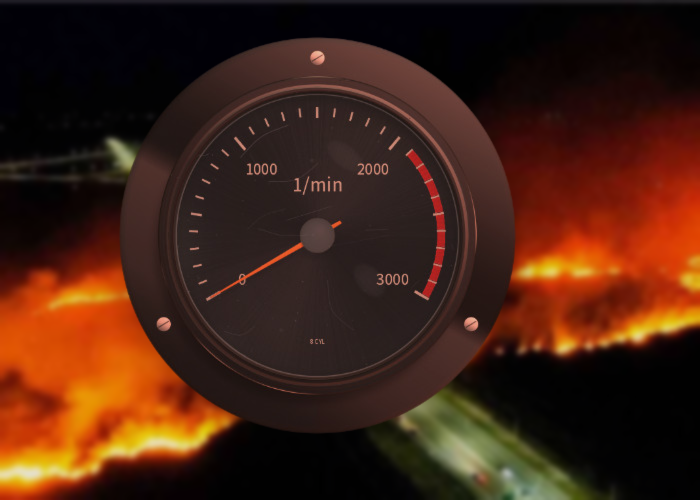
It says 0,rpm
